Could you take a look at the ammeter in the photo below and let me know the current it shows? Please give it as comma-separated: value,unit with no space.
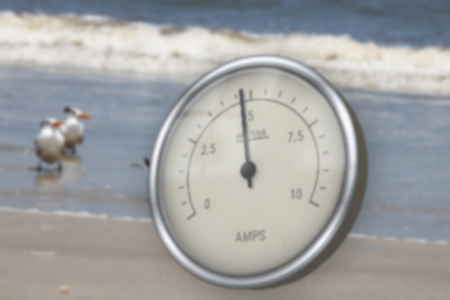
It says 4.75,A
